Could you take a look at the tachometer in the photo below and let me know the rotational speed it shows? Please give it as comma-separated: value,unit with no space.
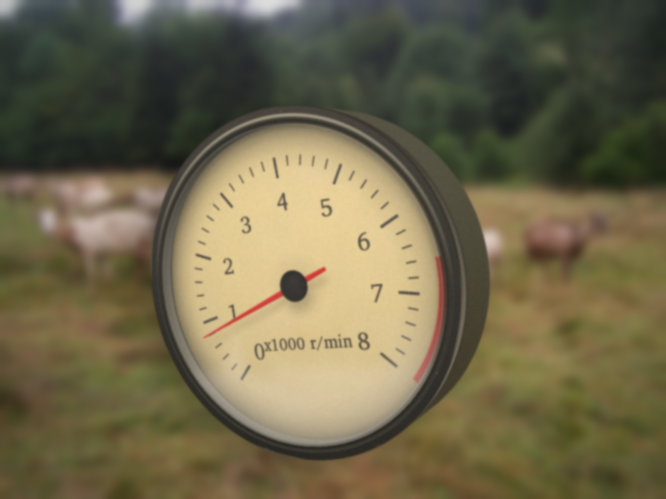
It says 800,rpm
